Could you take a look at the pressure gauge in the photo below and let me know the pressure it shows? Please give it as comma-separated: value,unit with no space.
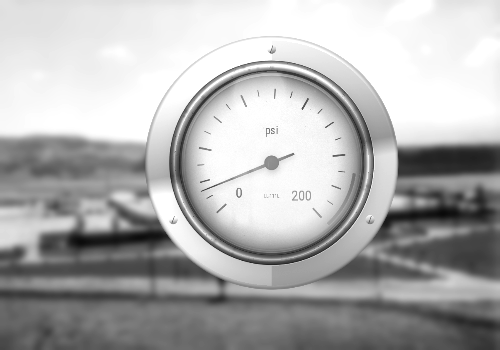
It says 15,psi
